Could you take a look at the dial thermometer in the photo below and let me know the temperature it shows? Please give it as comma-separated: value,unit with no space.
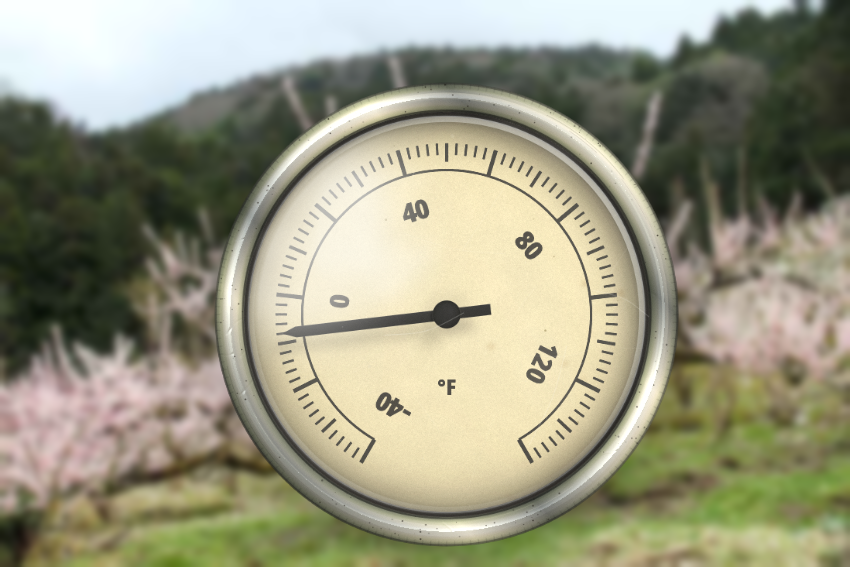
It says -8,°F
